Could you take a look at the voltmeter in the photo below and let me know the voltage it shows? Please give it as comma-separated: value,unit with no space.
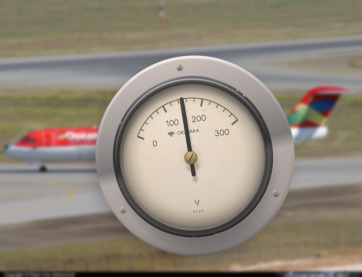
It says 150,V
